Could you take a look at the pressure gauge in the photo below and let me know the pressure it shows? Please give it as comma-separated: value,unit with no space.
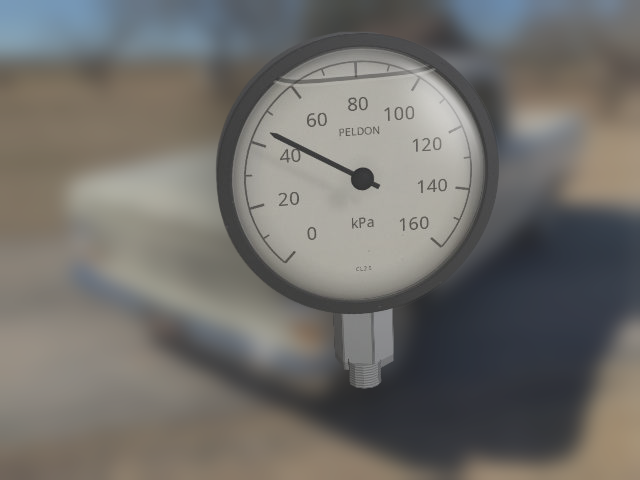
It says 45,kPa
